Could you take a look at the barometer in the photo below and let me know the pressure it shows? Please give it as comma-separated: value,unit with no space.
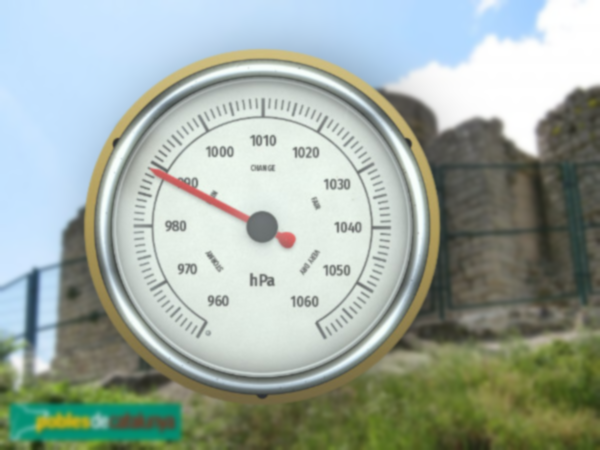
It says 989,hPa
